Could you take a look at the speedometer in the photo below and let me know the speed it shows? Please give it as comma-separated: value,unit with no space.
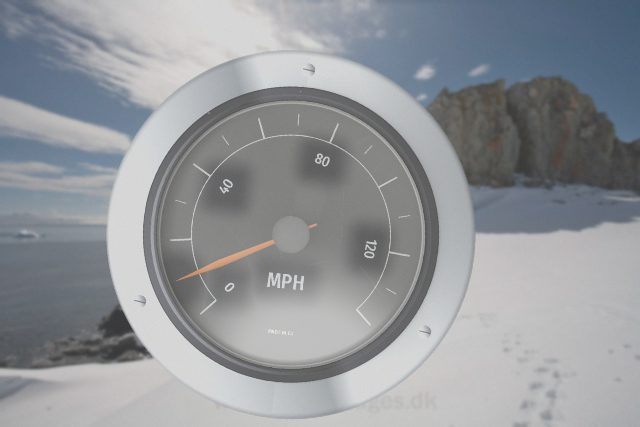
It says 10,mph
